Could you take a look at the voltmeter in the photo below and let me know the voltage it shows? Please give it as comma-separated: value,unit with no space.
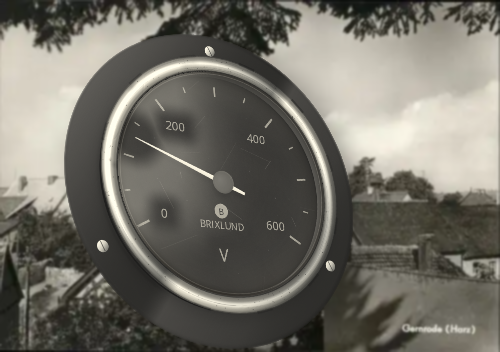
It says 125,V
